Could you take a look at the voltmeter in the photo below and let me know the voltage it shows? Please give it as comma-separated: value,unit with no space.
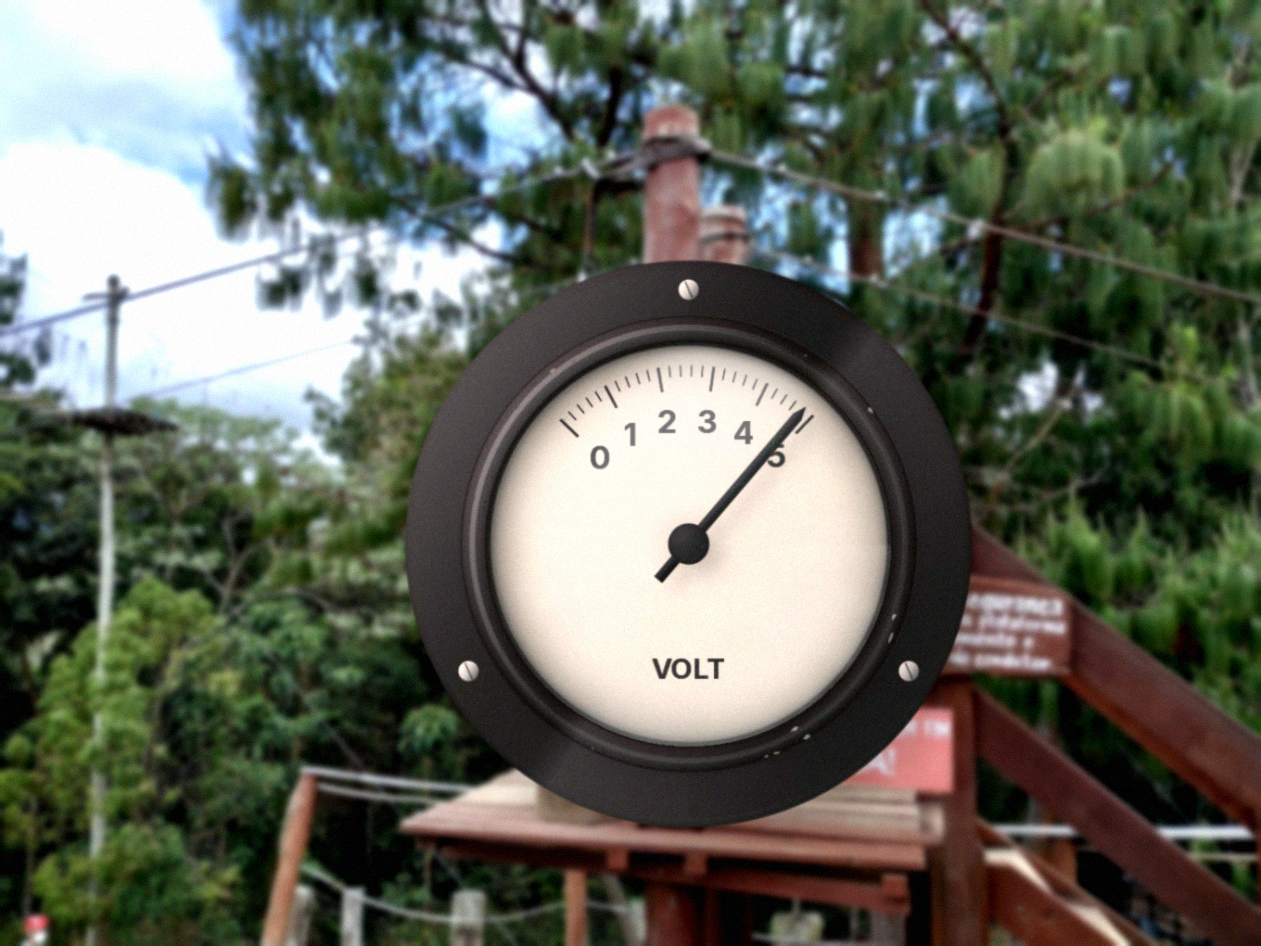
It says 4.8,V
